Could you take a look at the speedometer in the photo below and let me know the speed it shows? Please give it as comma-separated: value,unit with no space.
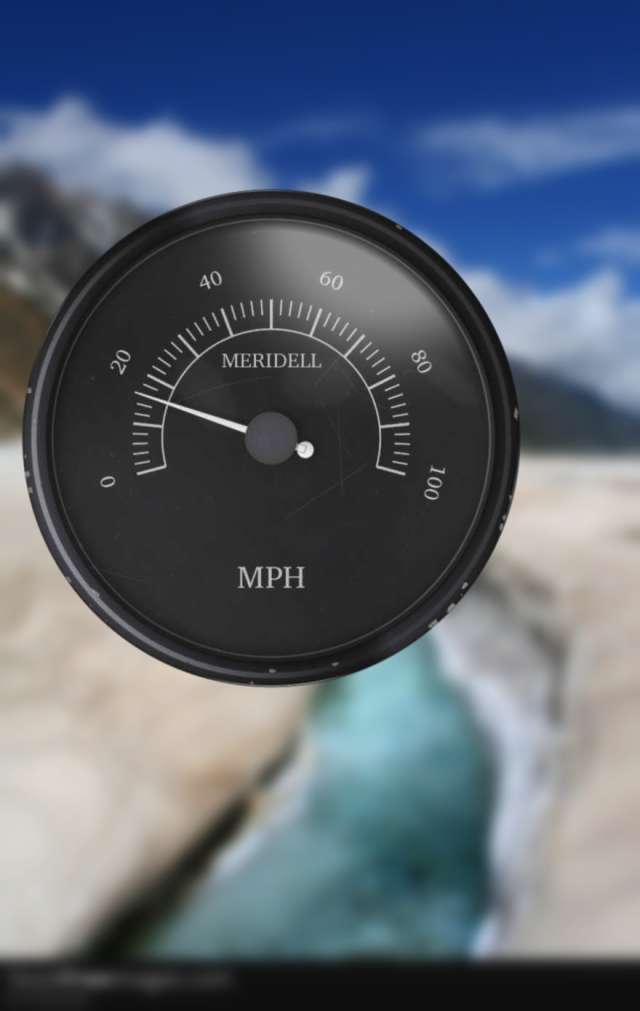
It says 16,mph
